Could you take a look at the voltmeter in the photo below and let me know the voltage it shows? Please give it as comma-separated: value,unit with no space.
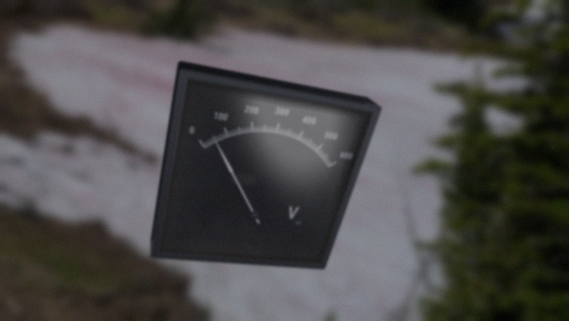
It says 50,V
